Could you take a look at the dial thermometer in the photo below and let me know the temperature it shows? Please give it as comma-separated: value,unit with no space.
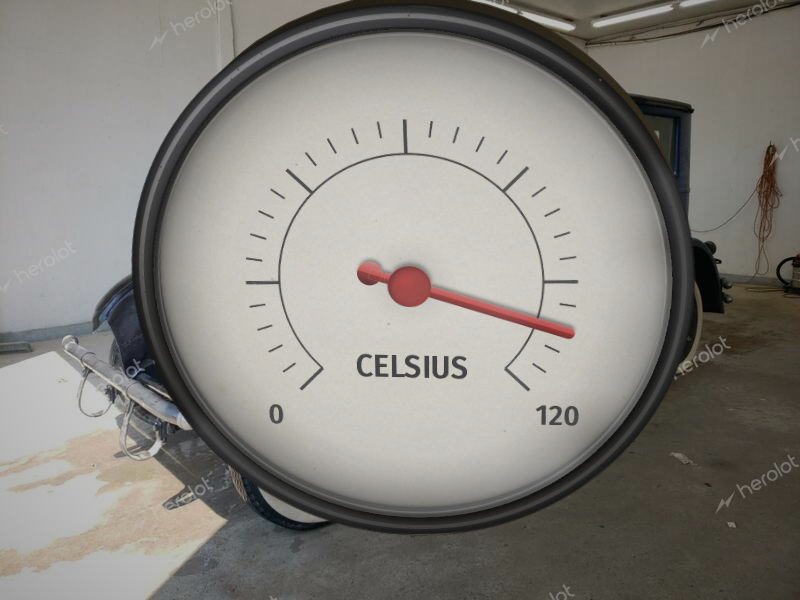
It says 108,°C
